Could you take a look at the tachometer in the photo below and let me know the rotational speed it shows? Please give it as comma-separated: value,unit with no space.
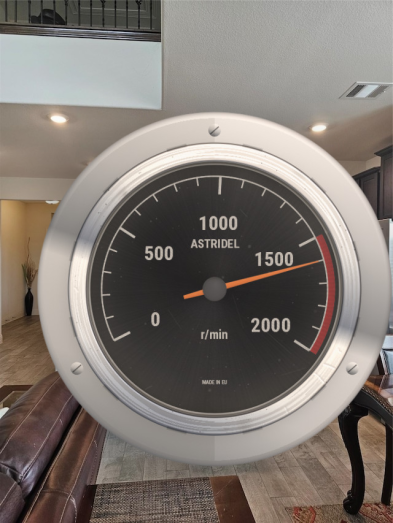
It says 1600,rpm
